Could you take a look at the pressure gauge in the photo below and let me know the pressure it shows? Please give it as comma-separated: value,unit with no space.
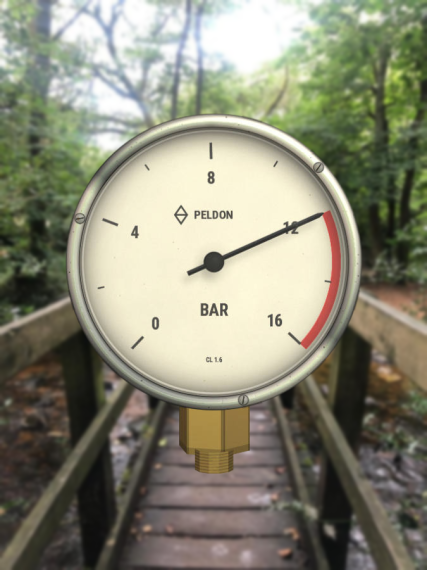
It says 12,bar
